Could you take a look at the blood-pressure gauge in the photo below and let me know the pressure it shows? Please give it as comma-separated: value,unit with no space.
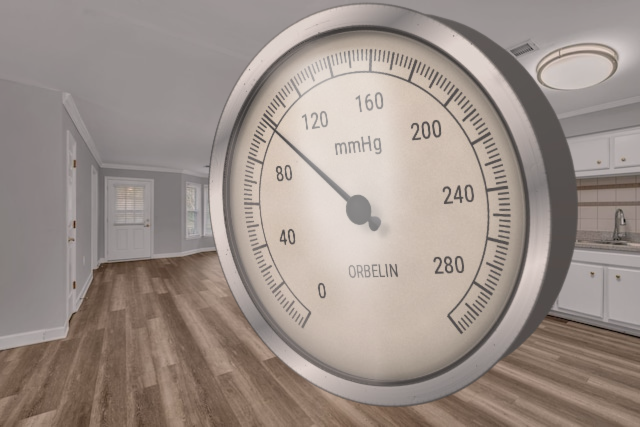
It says 100,mmHg
